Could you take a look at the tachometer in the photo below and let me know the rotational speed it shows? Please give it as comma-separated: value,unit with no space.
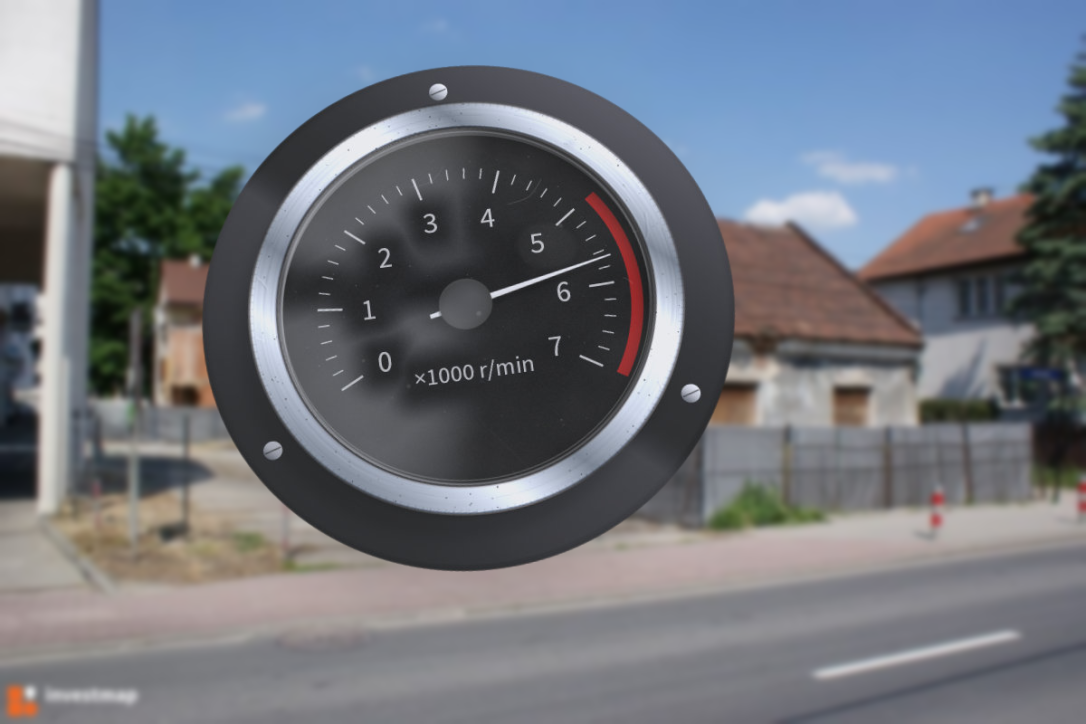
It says 5700,rpm
